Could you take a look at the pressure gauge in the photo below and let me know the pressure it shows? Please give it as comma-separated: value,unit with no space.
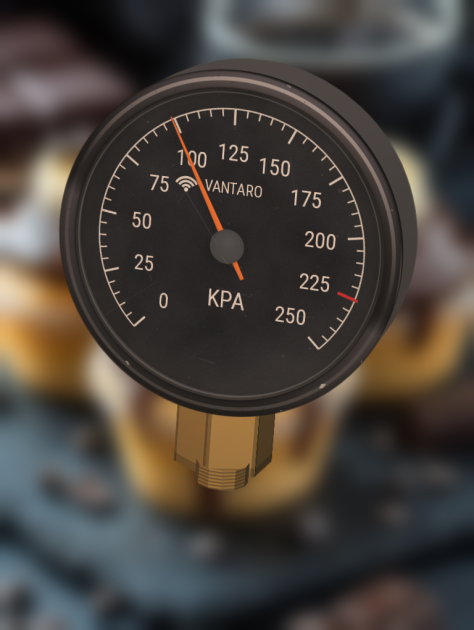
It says 100,kPa
